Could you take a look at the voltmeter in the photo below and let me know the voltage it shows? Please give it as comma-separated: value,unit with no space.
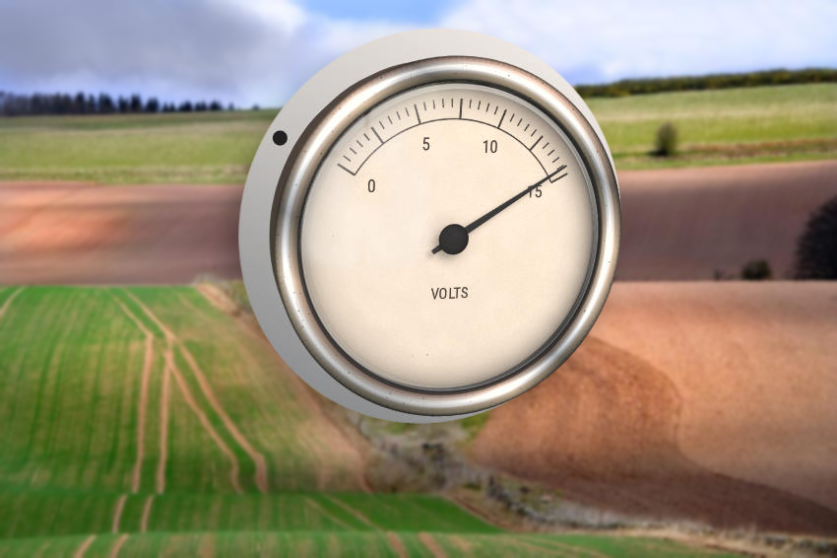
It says 14.5,V
